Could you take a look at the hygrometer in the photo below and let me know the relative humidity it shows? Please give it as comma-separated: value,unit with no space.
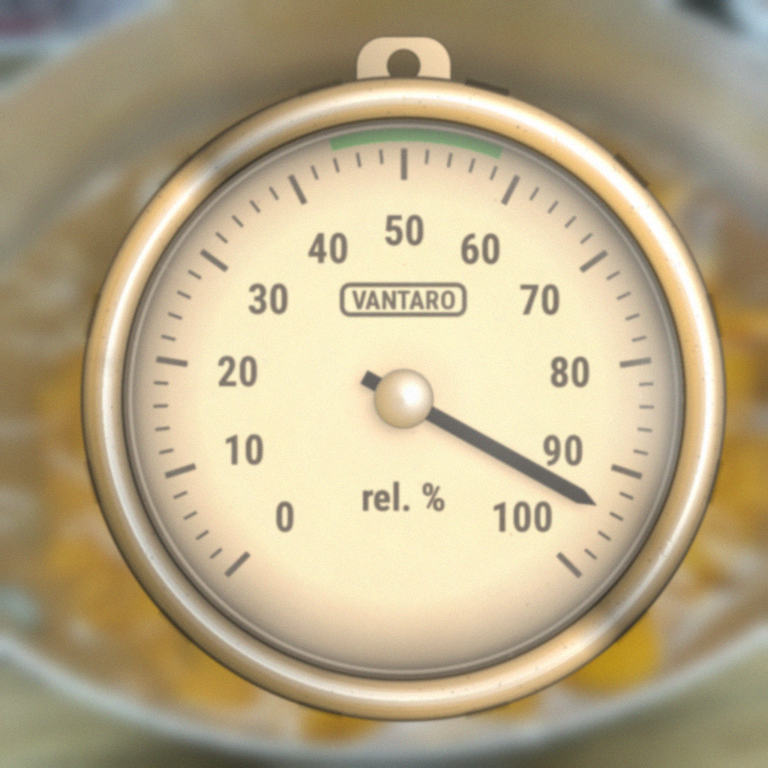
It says 94,%
